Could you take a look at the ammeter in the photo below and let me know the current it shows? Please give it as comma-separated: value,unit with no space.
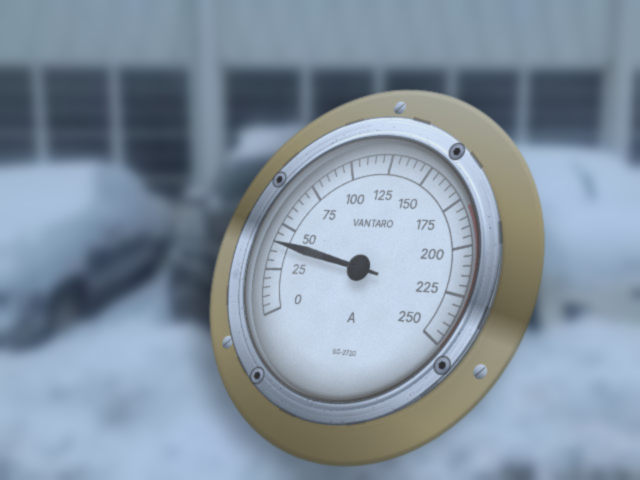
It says 40,A
